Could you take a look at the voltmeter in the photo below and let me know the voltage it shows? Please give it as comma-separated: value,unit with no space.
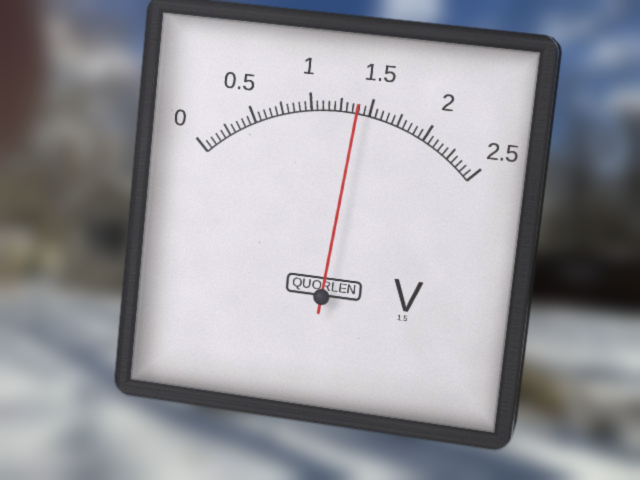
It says 1.4,V
